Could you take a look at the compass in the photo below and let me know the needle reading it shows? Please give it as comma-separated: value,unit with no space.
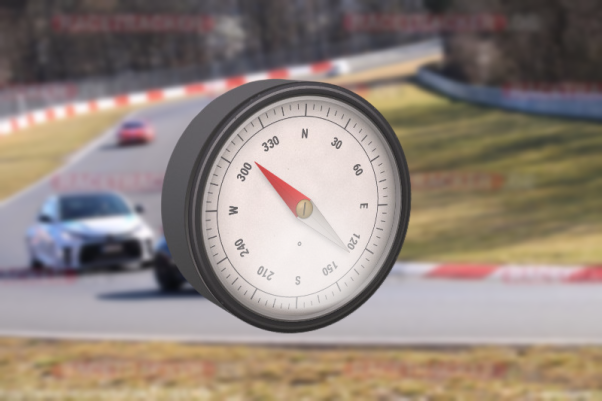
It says 310,°
